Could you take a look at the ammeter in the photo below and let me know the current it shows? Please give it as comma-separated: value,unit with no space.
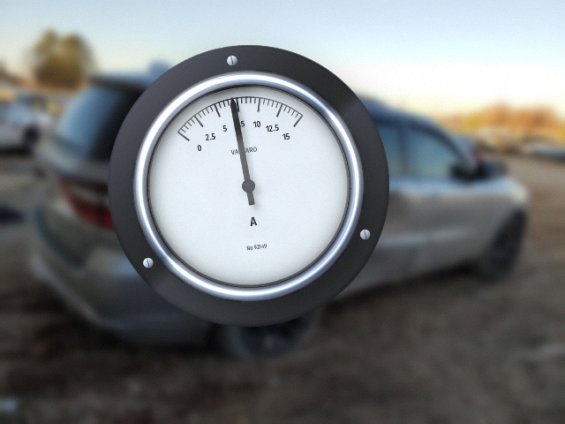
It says 7,A
